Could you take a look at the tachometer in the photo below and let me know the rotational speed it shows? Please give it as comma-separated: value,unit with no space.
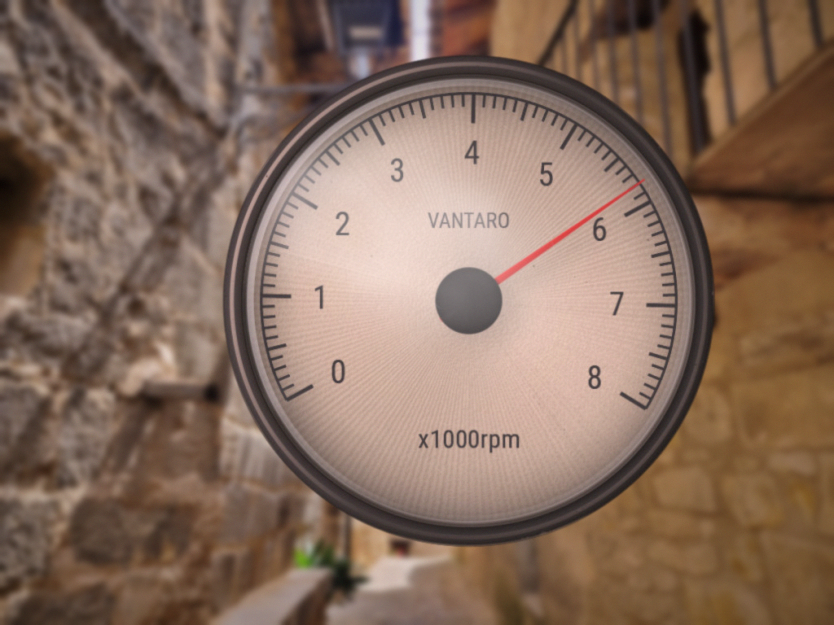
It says 5800,rpm
